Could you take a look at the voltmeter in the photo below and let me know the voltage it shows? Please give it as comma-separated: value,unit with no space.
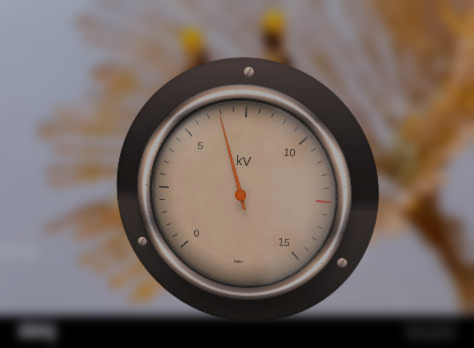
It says 6.5,kV
